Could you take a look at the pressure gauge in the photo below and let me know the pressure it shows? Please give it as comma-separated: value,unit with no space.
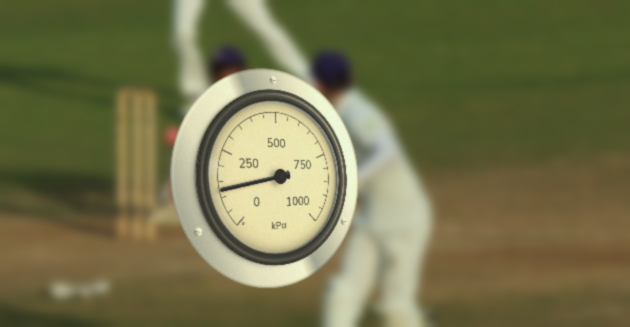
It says 125,kPa
